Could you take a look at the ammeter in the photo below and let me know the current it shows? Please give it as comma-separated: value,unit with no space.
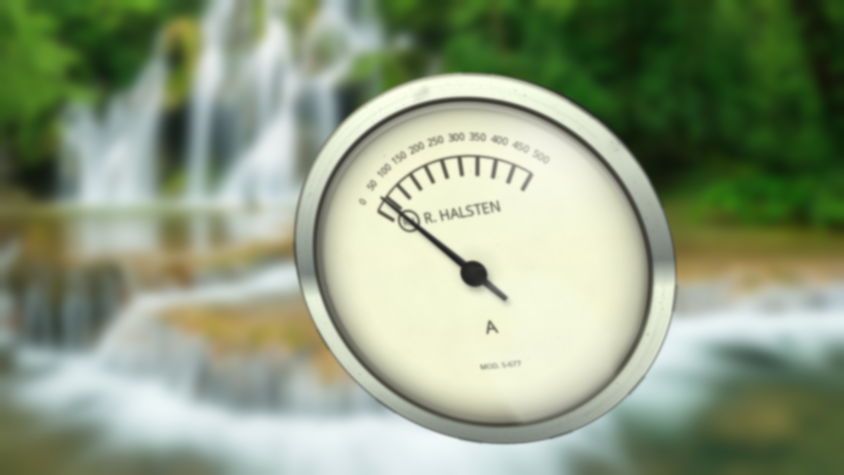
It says 50,A
